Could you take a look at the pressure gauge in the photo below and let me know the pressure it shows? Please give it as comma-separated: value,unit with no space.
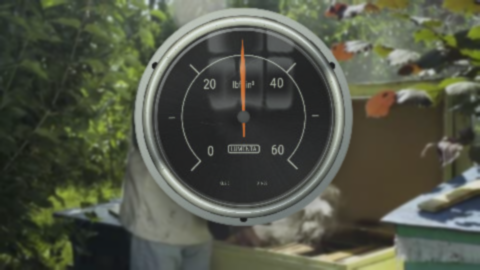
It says 30,psi
